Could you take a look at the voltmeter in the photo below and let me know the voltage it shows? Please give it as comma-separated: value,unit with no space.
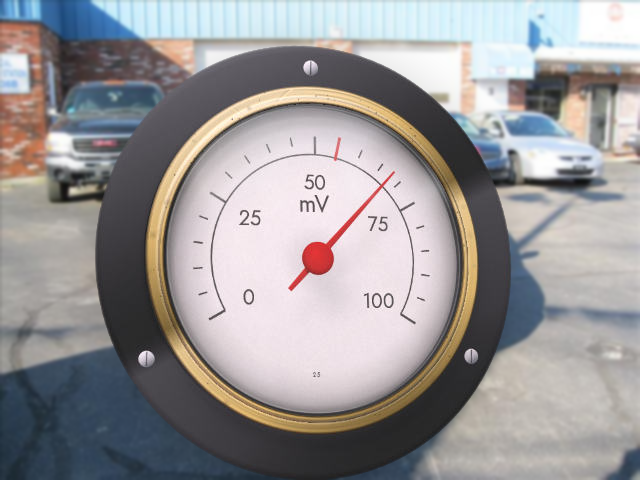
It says 67.5,mV
